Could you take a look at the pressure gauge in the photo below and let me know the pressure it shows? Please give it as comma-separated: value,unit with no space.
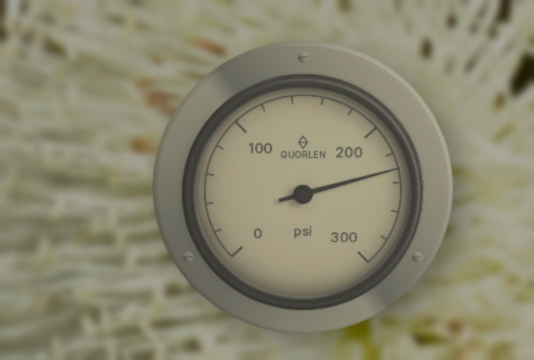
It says 230,psi
